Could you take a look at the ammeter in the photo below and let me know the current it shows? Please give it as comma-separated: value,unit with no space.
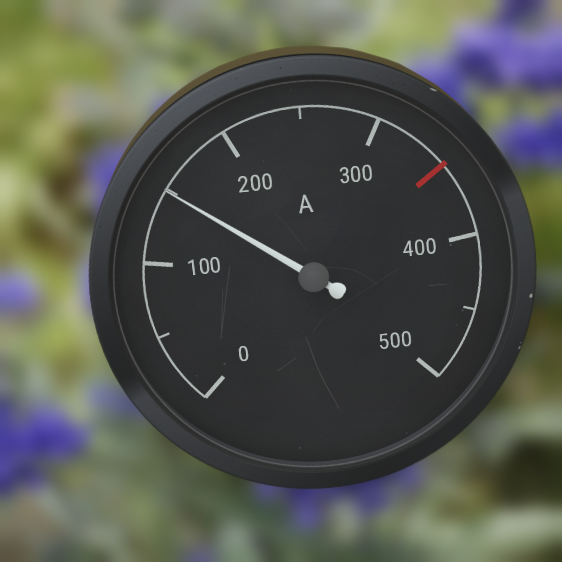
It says 150,A
